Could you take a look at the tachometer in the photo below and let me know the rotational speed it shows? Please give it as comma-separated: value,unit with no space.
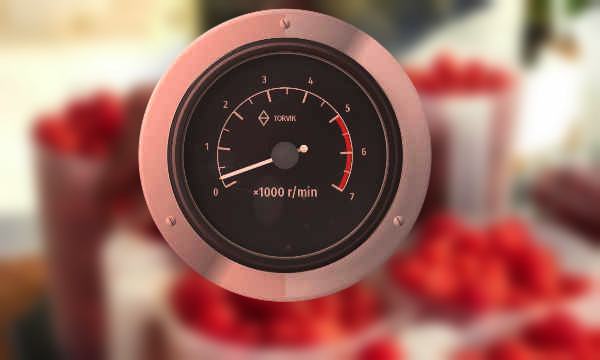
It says 250,rpm
